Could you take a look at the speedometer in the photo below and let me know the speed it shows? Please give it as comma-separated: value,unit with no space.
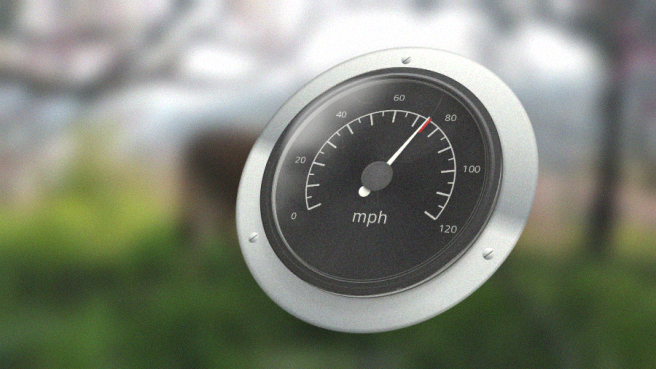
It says 75,mph
